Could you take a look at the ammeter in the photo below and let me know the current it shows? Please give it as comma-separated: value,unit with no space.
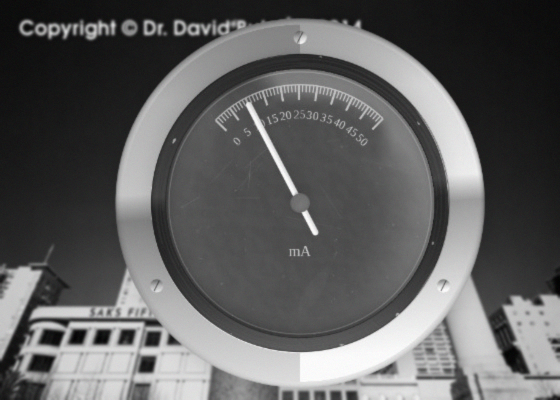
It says 10,mA
